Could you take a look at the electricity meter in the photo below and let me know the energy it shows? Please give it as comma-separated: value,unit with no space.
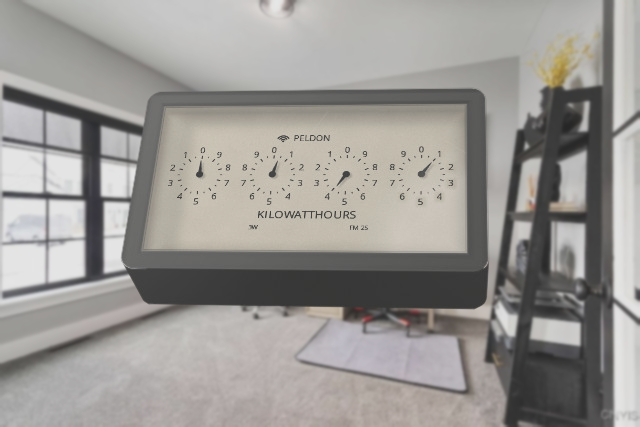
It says 41,kWh
